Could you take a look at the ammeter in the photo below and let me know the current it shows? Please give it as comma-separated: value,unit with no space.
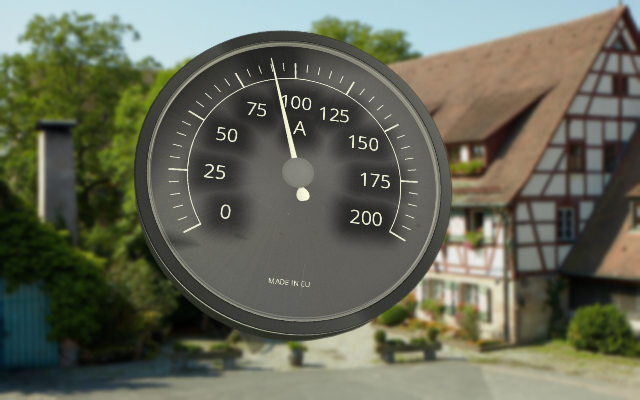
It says 90,A
